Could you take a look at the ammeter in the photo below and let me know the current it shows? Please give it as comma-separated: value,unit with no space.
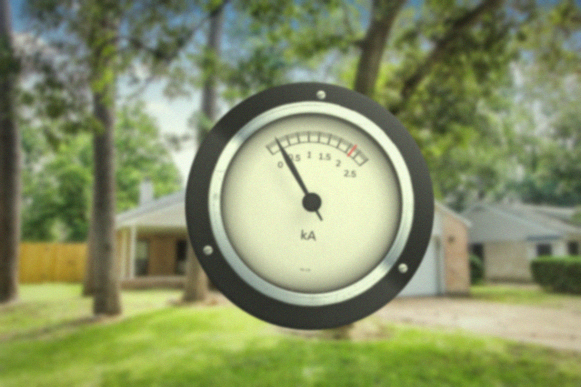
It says 0.25,kA
